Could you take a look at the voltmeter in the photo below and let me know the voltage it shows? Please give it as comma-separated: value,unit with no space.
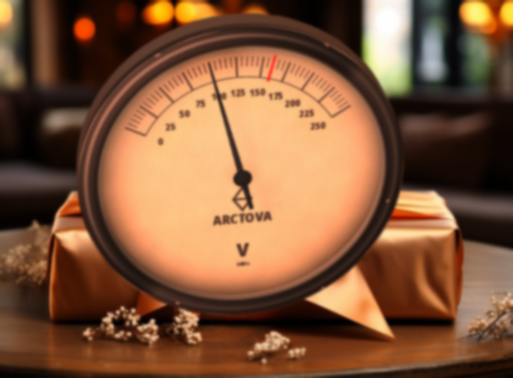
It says 100,V
